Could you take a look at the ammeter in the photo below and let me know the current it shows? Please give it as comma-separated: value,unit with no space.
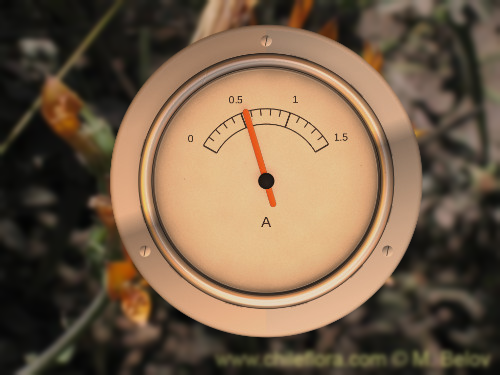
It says 0.55,A
